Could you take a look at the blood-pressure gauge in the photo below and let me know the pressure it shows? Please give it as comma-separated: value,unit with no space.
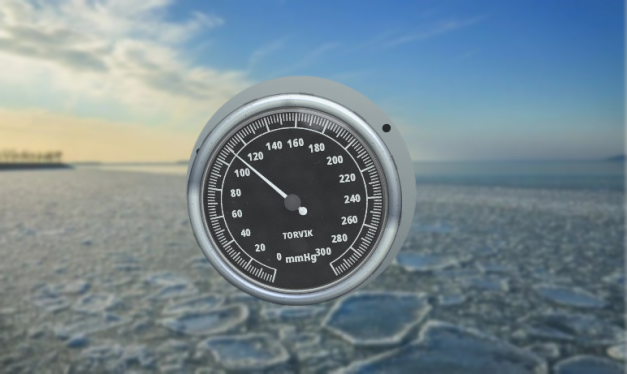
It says 110,mmHg
